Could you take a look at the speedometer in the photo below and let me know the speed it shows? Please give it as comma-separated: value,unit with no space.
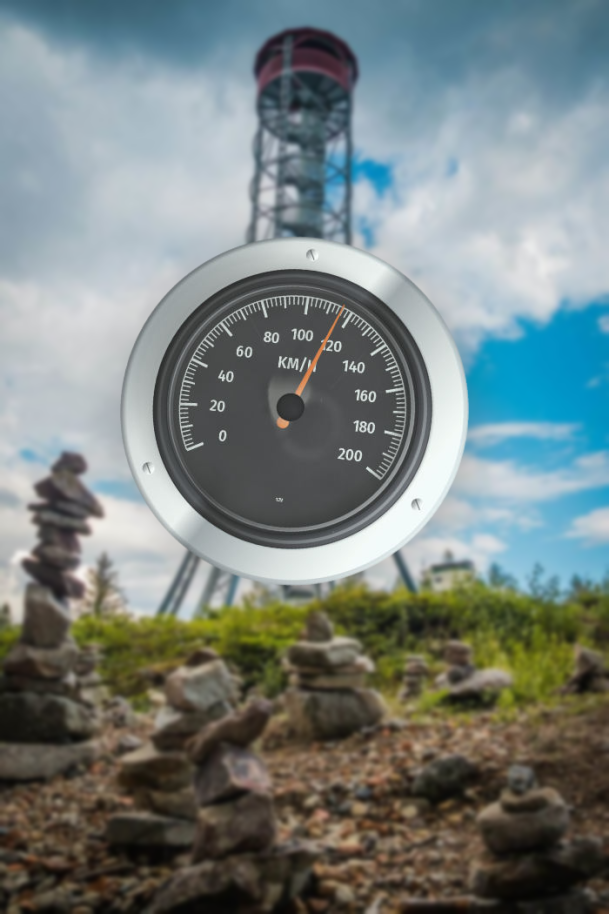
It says 116,km/h
